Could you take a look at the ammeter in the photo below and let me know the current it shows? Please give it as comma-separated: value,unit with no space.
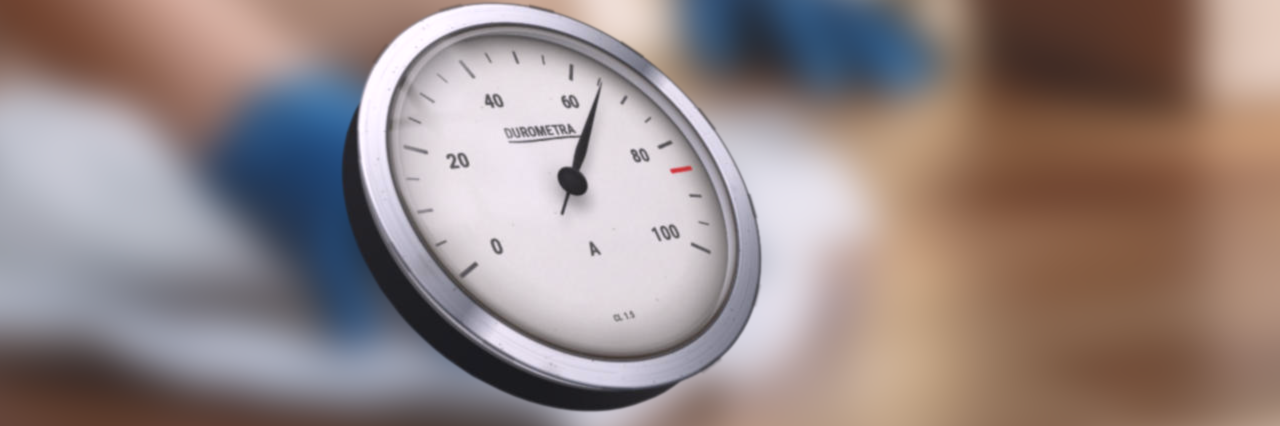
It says 65,A
